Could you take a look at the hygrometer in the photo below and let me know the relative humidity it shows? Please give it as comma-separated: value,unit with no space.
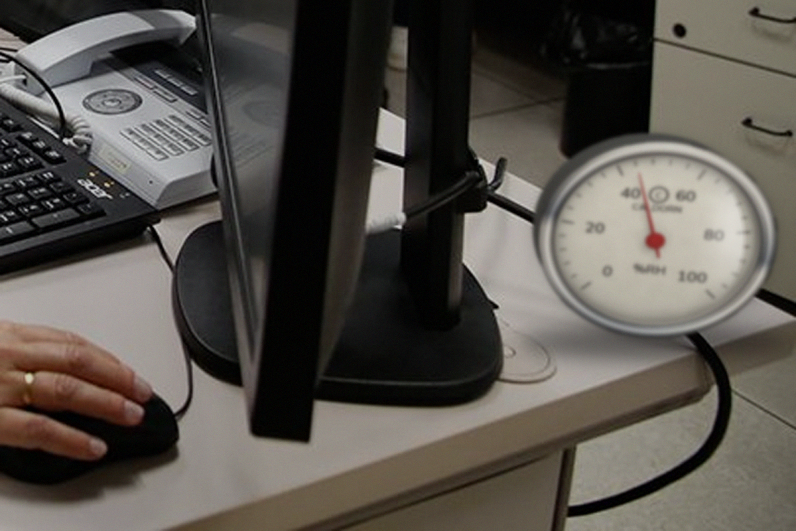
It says 44,%
